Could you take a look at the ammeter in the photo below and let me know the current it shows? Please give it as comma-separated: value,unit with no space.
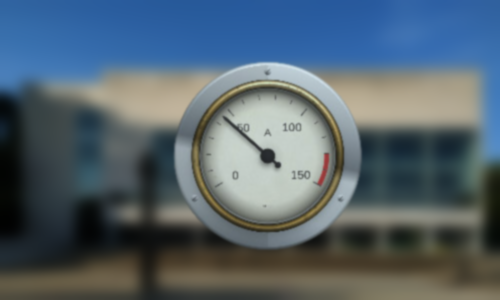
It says 45,A
